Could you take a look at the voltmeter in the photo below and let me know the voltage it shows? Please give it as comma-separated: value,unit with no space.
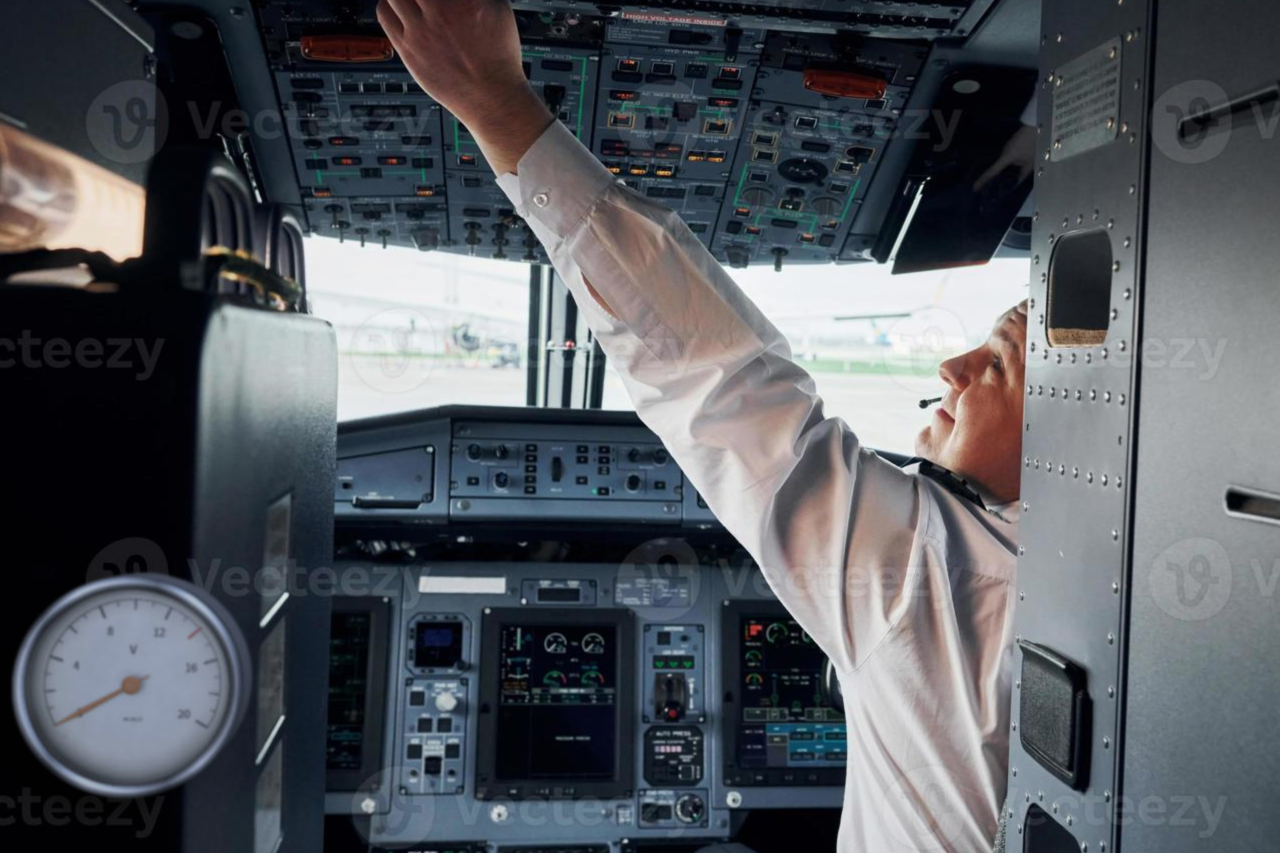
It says 0,V
